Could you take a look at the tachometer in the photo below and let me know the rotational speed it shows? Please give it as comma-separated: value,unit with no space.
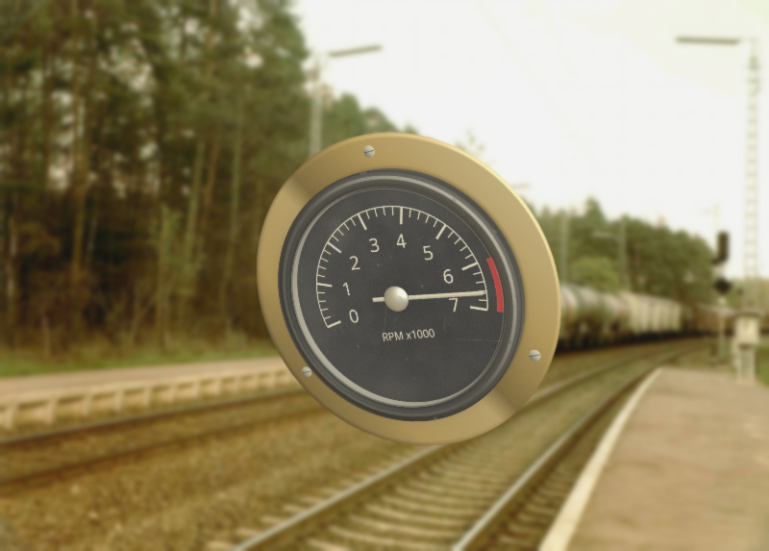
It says 6600,rpm
